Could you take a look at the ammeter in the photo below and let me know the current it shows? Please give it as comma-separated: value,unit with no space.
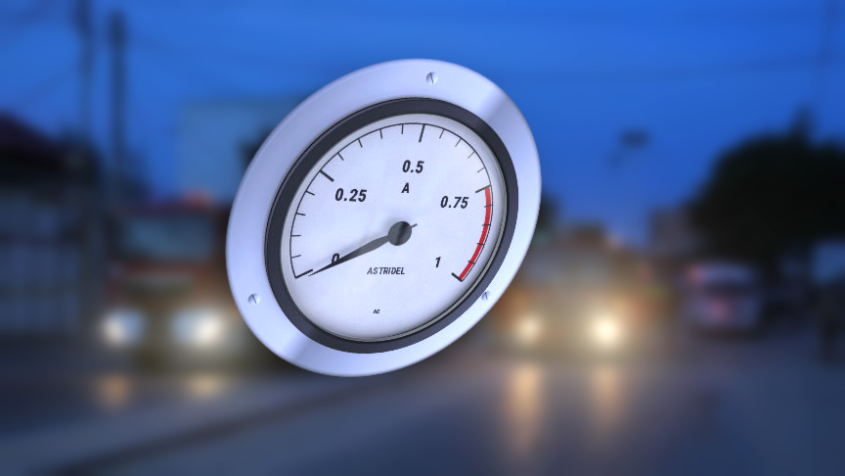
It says 0,A
